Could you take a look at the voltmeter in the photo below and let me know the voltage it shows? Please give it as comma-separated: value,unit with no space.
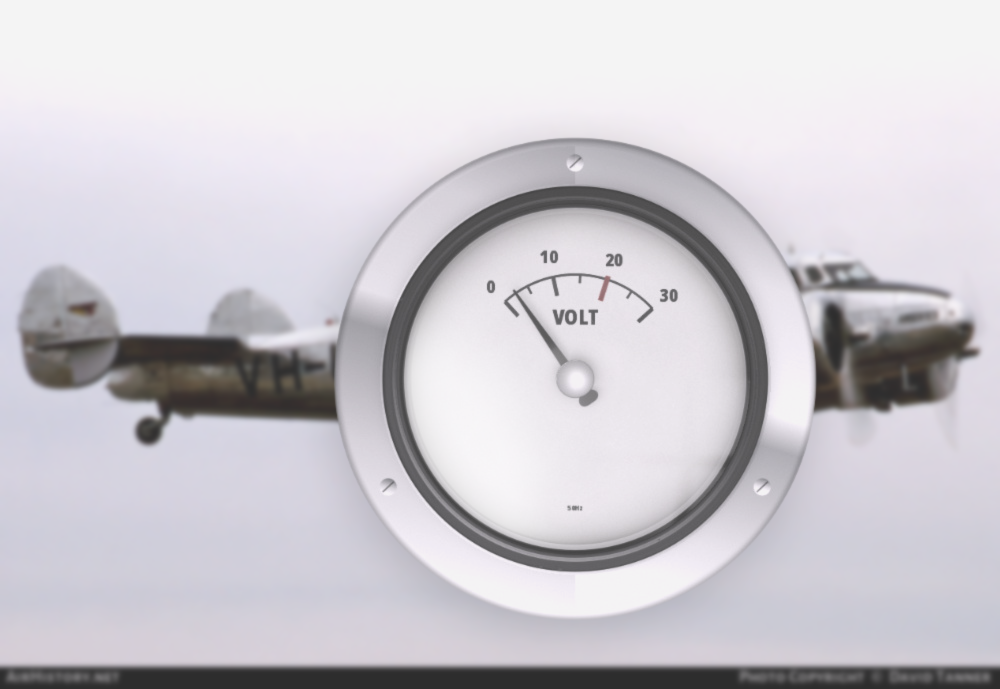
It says 2.5,V
